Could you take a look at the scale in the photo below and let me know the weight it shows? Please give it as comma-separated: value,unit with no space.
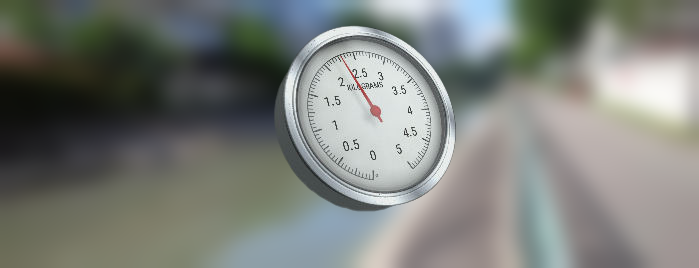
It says 2.25,kg
